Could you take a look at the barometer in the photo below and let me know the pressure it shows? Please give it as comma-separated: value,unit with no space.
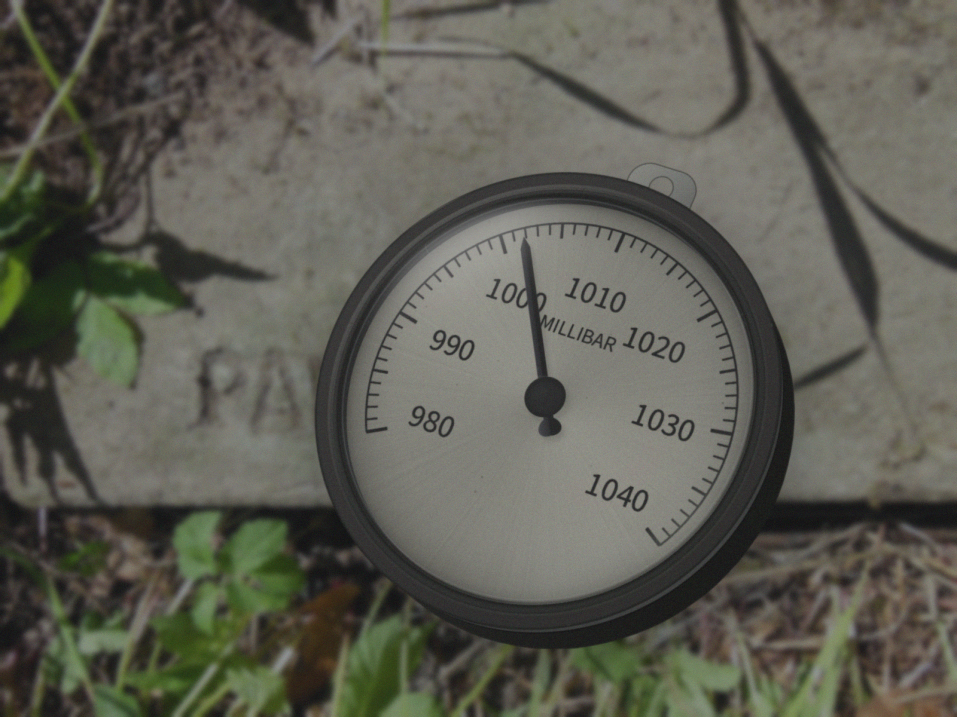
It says 1002,mbar
